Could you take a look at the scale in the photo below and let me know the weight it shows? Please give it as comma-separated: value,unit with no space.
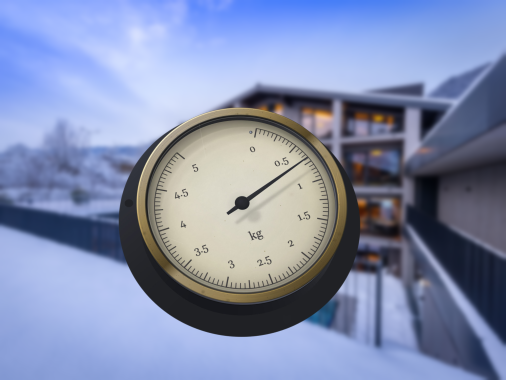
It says 0.7,kg
